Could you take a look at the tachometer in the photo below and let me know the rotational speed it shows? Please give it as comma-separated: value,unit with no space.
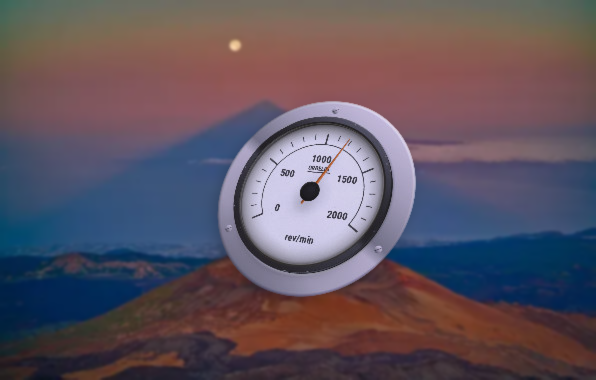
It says 1200,rpm
